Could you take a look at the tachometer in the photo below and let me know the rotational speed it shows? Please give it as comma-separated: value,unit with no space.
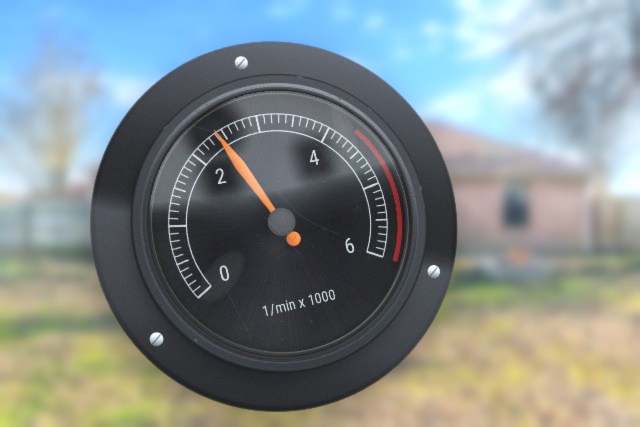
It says 2400,rpm
